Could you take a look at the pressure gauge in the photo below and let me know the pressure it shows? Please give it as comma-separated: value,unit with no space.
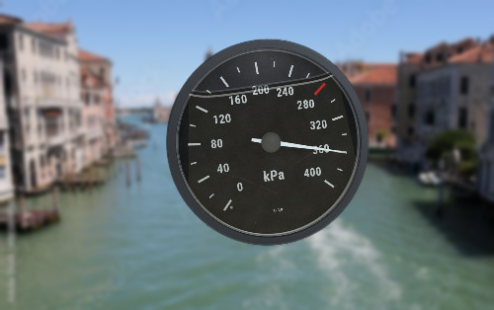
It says 360,kPa
